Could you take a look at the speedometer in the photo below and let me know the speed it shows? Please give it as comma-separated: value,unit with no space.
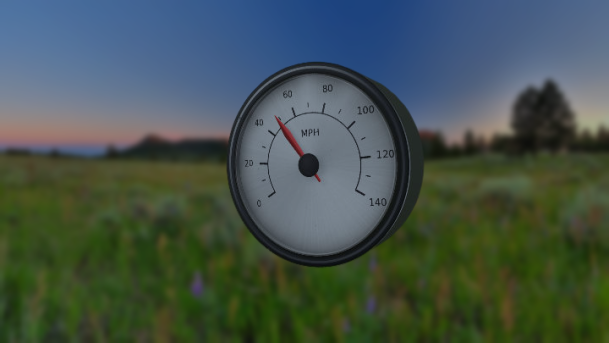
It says 50,mph
